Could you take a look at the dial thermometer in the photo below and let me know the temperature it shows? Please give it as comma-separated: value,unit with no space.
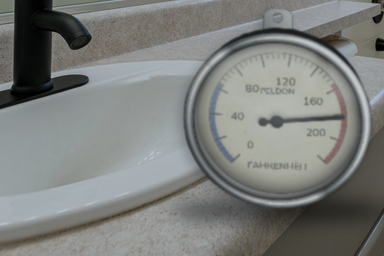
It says 180,°F
